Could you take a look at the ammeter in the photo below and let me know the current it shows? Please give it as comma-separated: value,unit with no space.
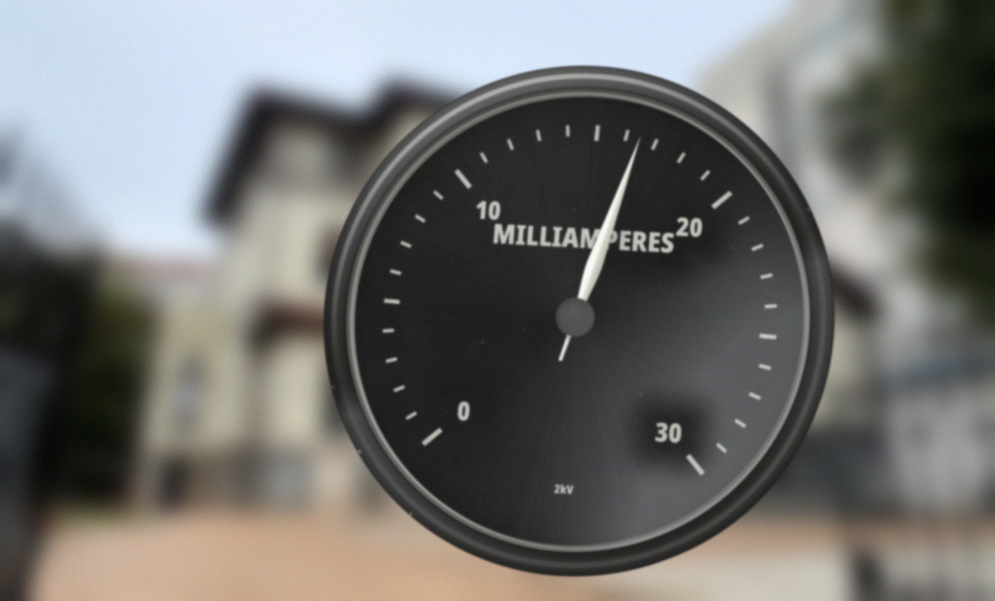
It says 16.5,mA
